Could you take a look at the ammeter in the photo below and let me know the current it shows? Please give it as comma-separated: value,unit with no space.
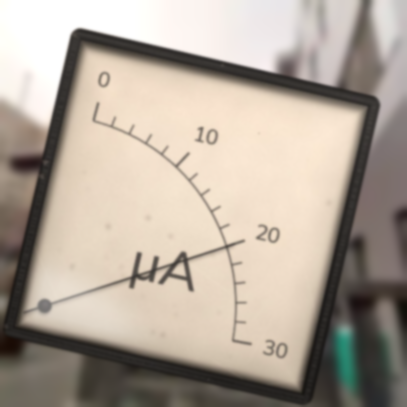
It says 20,µA
